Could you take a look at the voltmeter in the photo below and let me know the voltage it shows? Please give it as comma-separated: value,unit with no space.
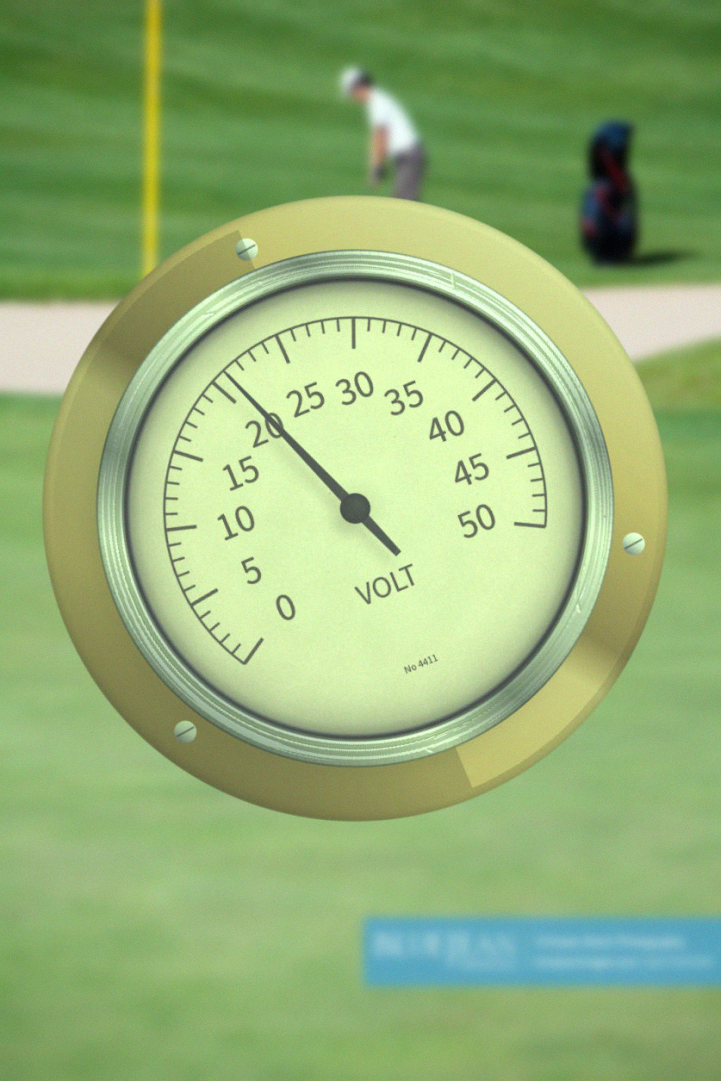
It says 21,V
